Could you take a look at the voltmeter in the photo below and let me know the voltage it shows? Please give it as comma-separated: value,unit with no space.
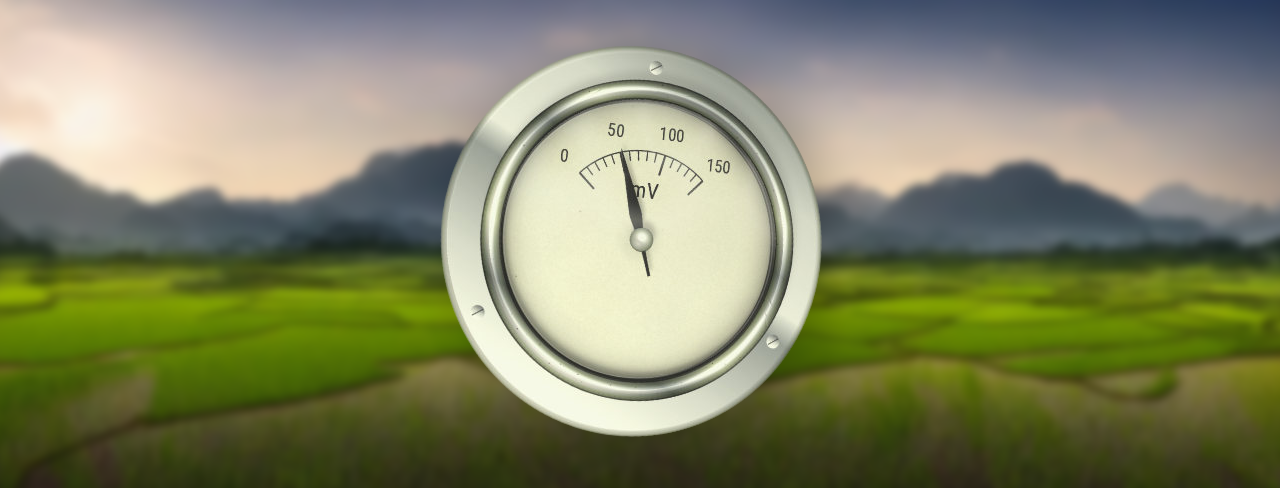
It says 50,mV
